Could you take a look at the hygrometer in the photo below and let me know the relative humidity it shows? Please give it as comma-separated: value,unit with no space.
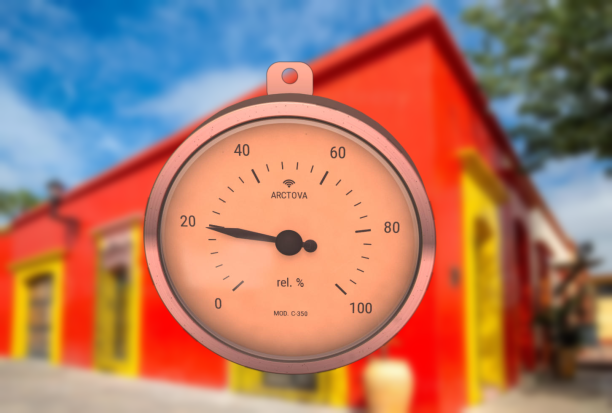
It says 20,%
